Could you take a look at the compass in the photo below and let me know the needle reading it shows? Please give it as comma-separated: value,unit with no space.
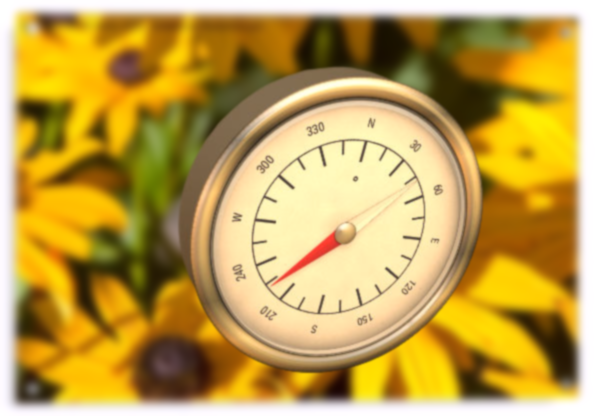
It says 225,°
